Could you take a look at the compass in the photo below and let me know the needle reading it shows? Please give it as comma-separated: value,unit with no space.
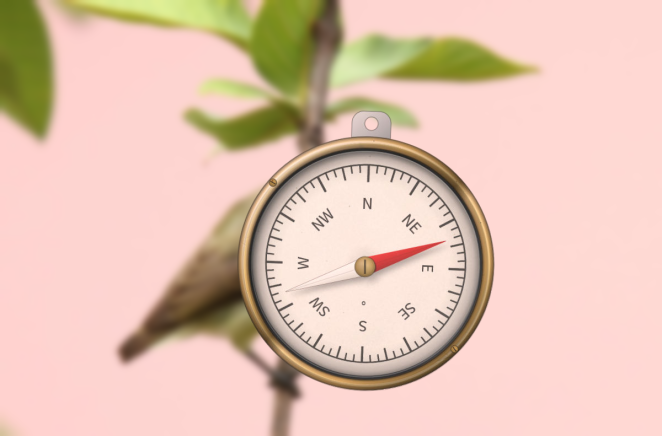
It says 70,°
